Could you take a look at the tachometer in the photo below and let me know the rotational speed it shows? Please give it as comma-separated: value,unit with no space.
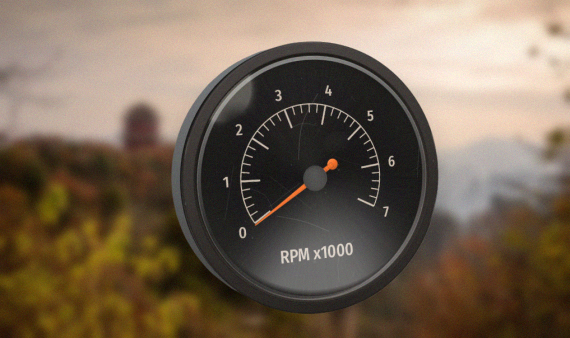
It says 0,rpm
